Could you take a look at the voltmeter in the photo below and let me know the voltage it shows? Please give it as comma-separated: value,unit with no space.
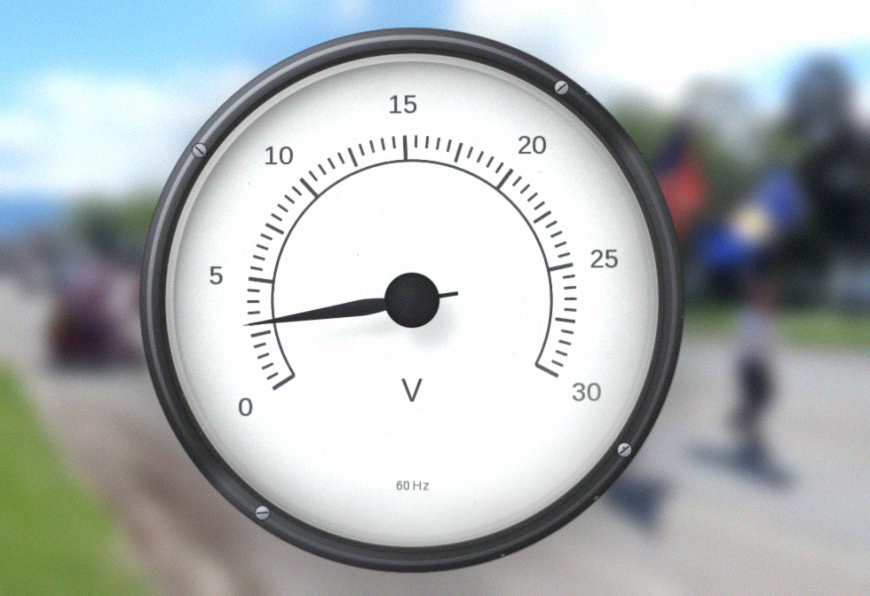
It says 3,V
